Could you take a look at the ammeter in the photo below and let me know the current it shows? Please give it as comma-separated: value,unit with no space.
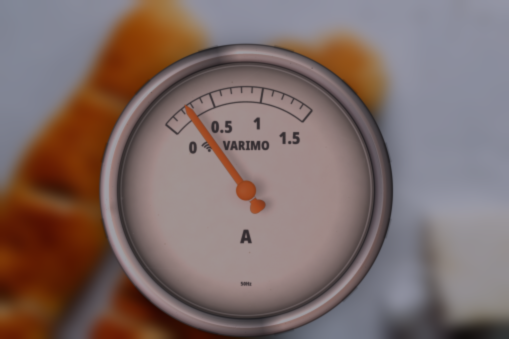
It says 0.25,A
